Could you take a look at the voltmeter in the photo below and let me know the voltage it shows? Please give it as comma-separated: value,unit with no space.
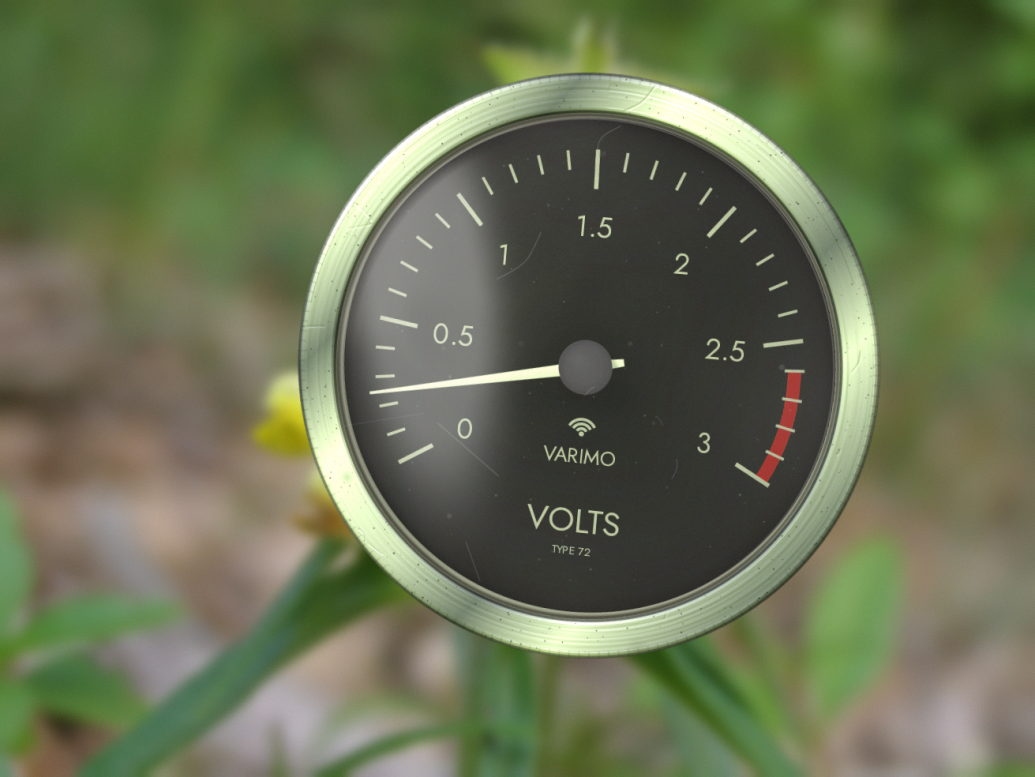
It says 0.25,V
